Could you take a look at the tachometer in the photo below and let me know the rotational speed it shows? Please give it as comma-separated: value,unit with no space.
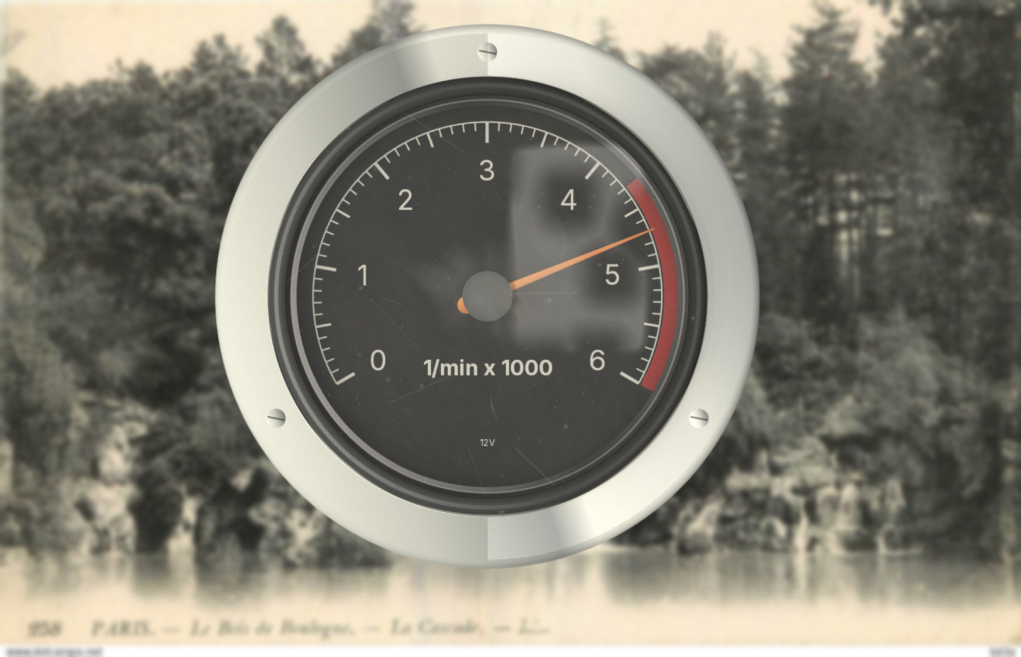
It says 4700,rpm
